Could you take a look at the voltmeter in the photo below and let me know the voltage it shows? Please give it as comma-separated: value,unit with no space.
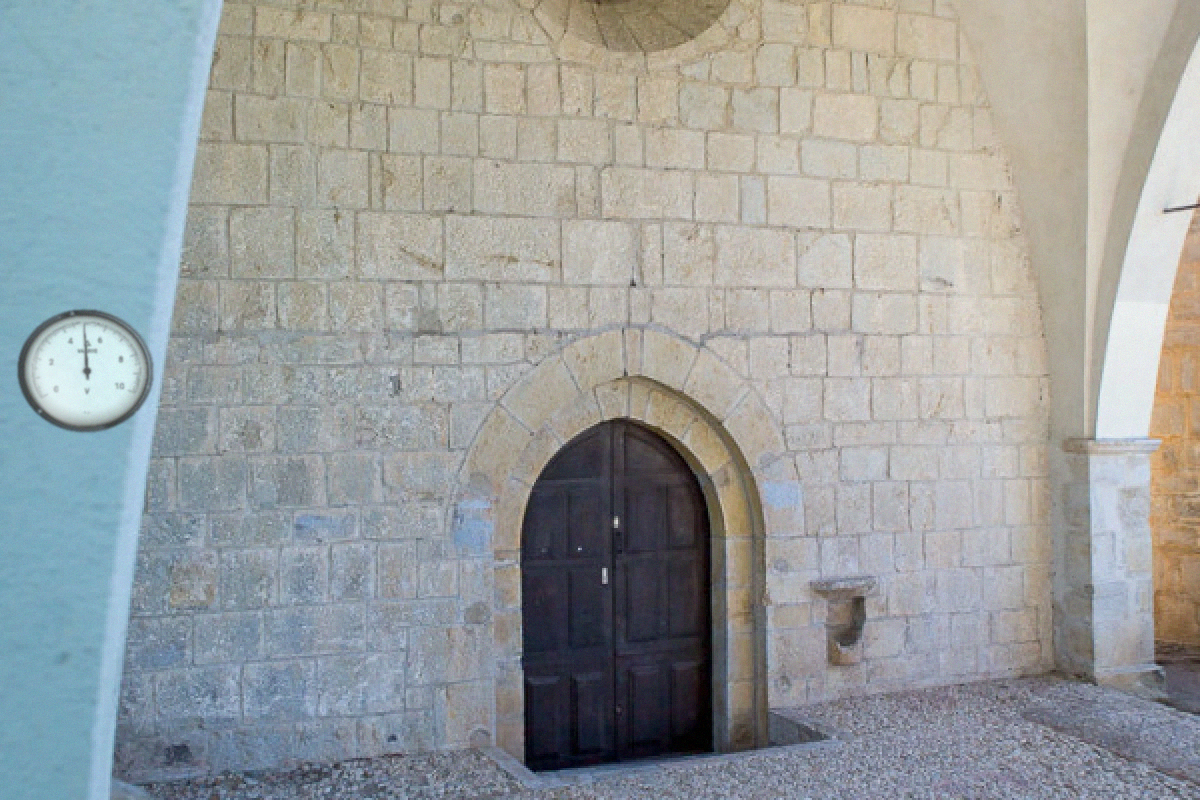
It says 5,V
